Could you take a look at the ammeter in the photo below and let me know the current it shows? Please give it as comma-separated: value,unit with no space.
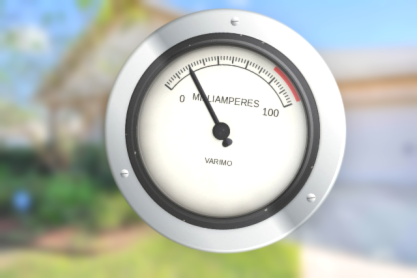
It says 20,mA
